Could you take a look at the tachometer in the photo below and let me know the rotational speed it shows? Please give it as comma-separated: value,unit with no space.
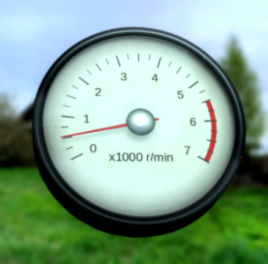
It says 500,rpm
